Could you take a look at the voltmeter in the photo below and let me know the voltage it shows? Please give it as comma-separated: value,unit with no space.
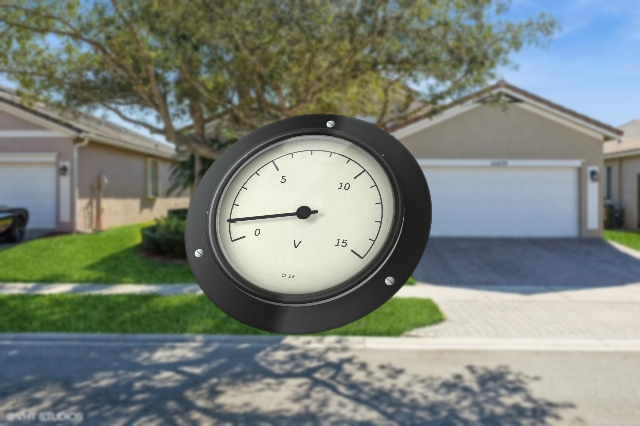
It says 1,V
